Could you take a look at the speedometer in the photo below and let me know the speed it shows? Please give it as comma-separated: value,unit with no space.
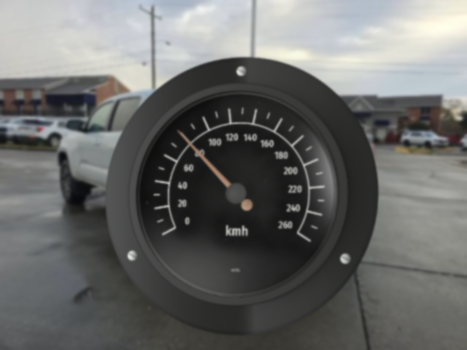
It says 80,km/h
